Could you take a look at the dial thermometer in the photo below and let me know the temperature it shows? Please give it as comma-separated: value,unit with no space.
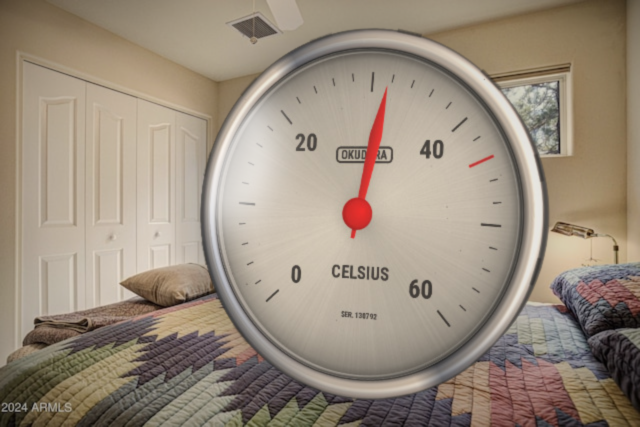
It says 32,°C
